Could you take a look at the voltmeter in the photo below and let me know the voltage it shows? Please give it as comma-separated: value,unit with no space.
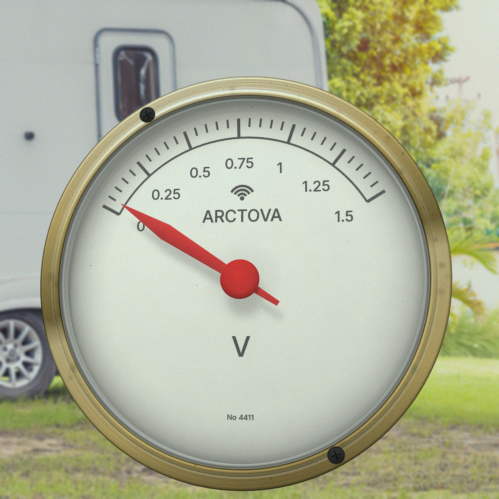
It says 0.05,V
